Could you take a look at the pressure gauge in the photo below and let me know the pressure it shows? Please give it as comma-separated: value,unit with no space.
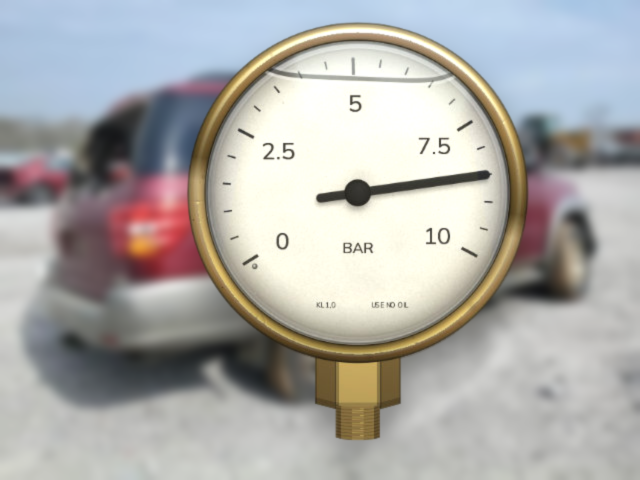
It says 8.5,bar
